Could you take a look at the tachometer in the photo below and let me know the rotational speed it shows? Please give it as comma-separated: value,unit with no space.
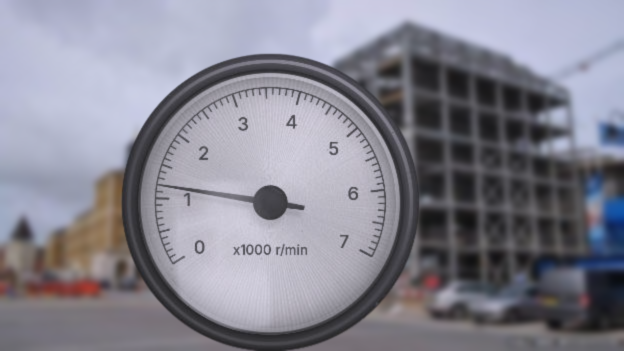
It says 1200,rpm
